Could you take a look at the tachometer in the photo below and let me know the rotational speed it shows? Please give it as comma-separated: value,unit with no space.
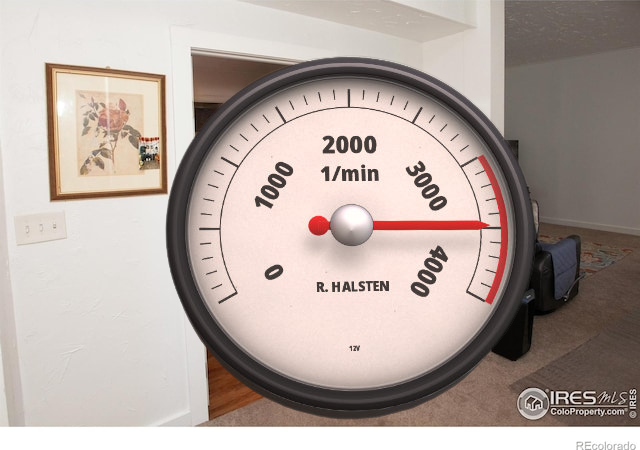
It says 3500,rpm
